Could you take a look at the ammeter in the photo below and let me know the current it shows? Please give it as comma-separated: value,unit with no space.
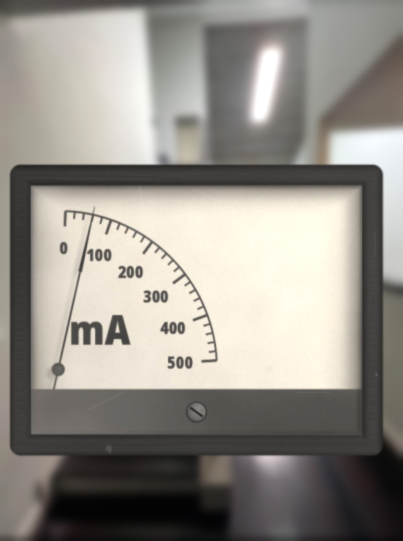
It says 60,mA
